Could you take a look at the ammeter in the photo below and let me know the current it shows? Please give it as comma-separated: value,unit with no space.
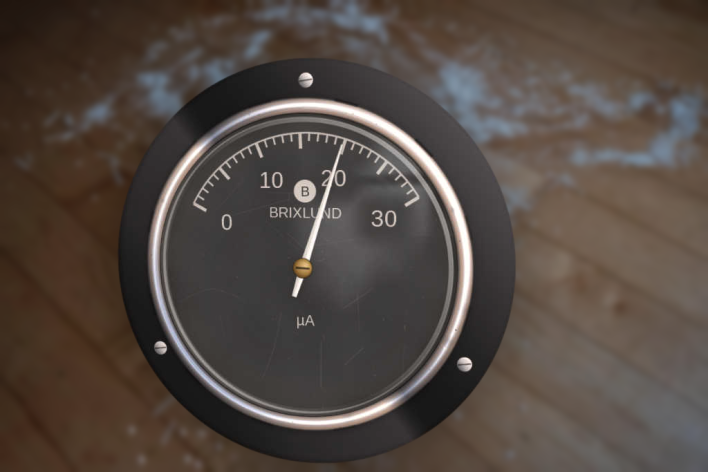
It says 20,µA
